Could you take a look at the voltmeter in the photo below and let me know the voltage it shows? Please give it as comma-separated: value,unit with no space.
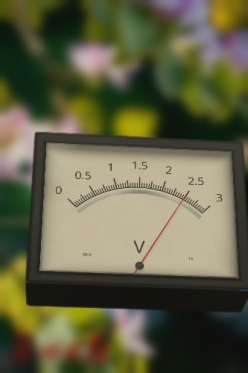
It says 2.5,V
